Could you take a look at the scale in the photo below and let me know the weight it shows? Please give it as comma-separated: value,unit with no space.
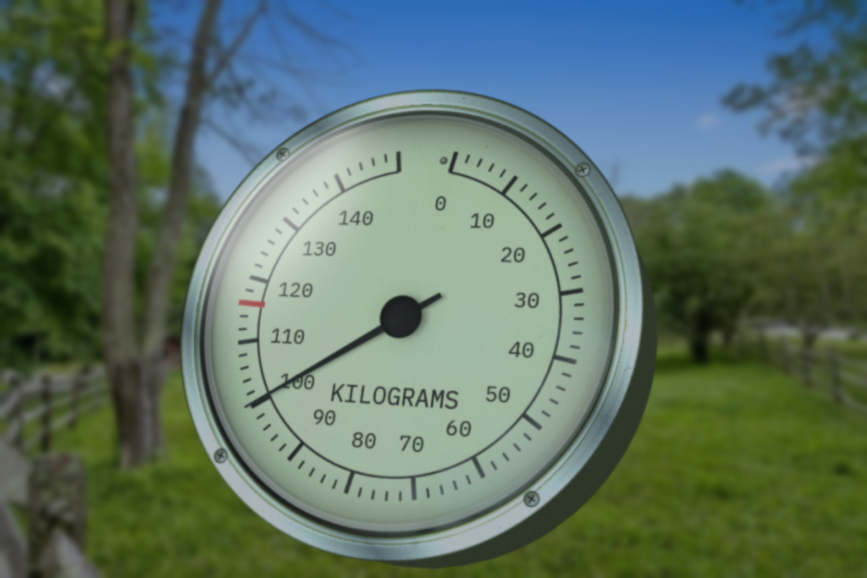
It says 100,kg
